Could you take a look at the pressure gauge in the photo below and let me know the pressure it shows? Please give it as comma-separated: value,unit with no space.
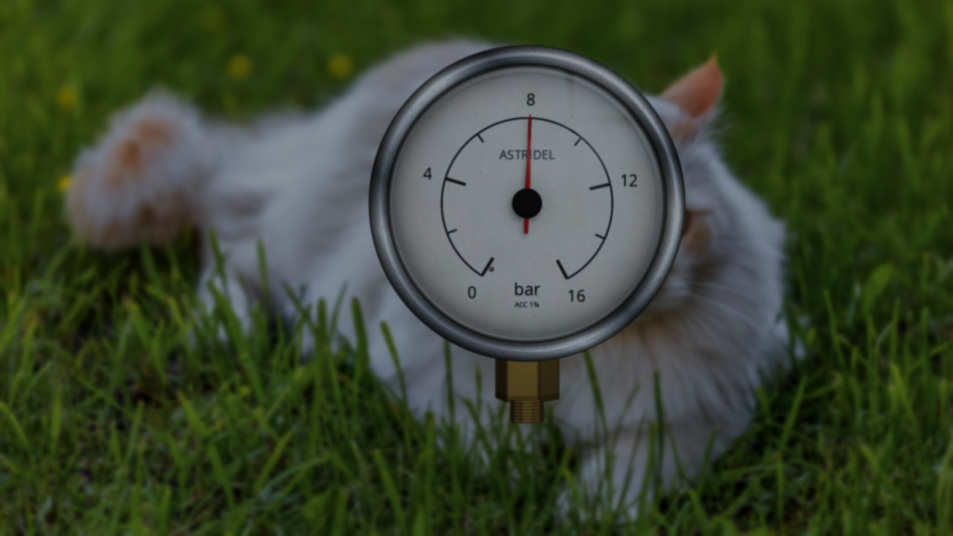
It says 8,bar
